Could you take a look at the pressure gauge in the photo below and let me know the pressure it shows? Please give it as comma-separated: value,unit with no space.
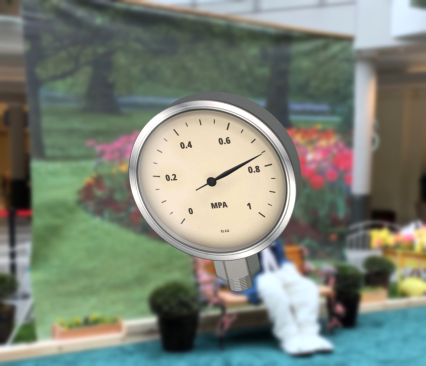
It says 0.75,MPa
